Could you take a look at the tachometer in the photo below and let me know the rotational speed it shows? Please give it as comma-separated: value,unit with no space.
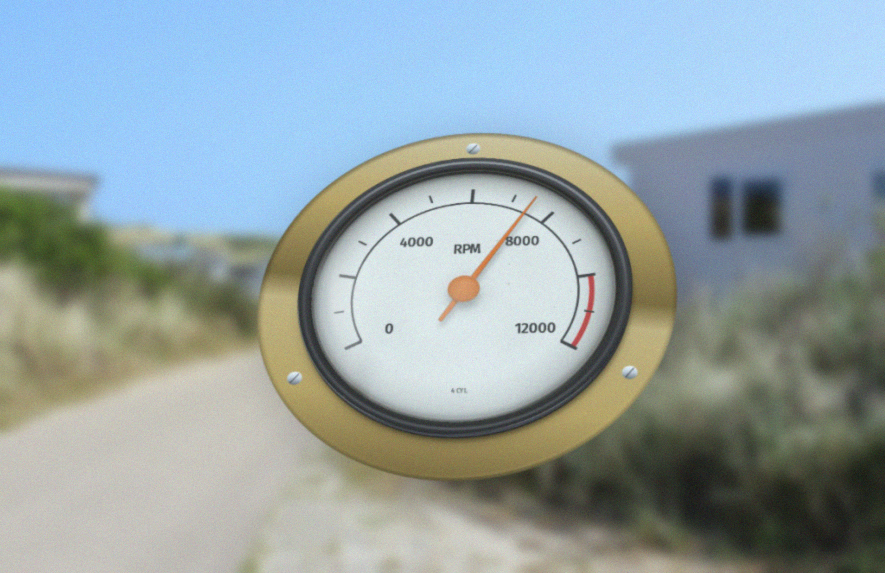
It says 7500,rpm
